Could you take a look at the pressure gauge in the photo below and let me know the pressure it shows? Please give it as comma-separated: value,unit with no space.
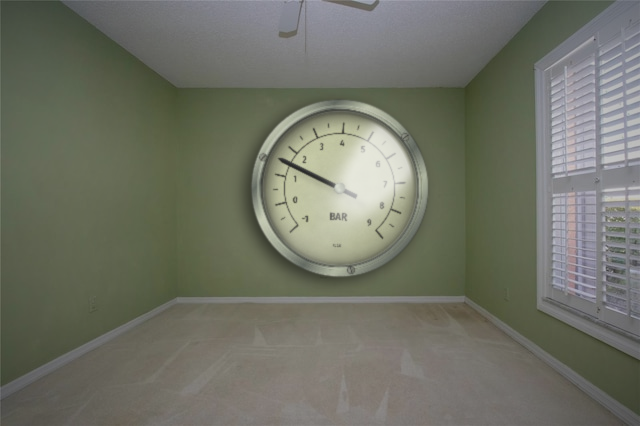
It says 1.5,bar
